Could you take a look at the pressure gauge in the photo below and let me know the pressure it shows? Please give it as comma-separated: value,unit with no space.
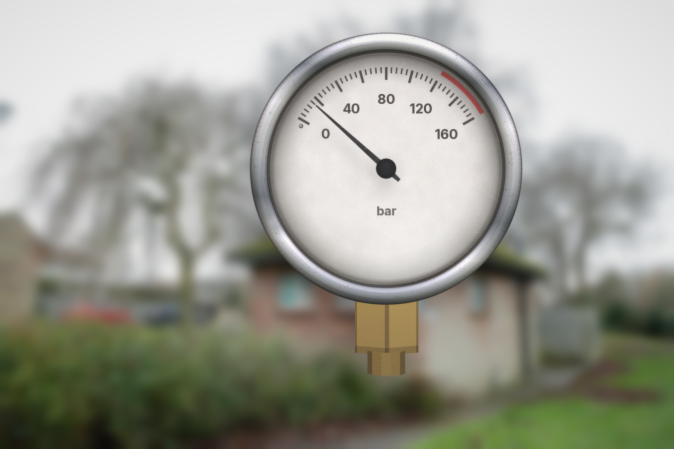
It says 16,bar
